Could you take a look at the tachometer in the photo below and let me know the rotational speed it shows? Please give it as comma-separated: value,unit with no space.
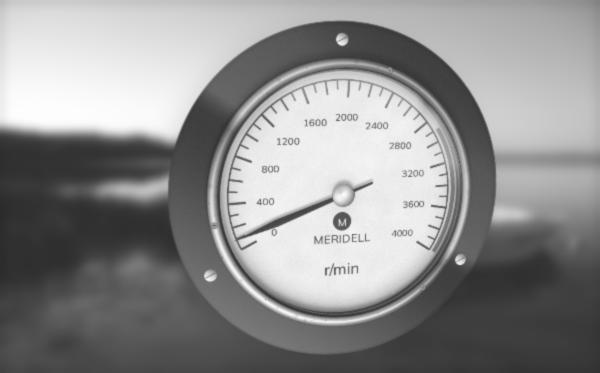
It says 100,rpm
